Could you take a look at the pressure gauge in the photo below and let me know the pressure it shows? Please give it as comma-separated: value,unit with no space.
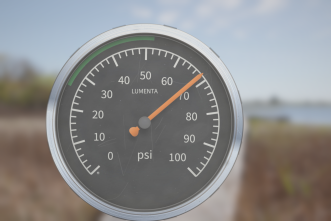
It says 68,psi
